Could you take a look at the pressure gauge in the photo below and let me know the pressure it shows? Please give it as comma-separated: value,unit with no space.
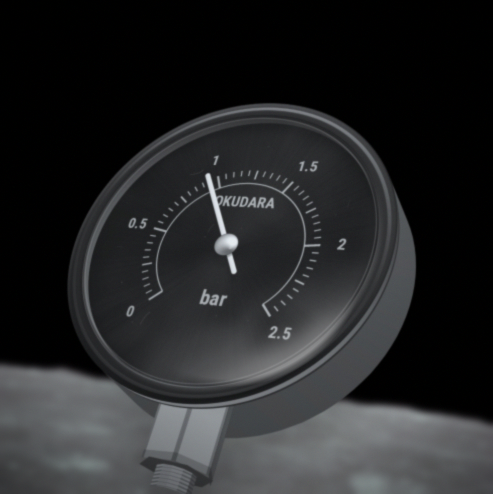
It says 0.95,bar
